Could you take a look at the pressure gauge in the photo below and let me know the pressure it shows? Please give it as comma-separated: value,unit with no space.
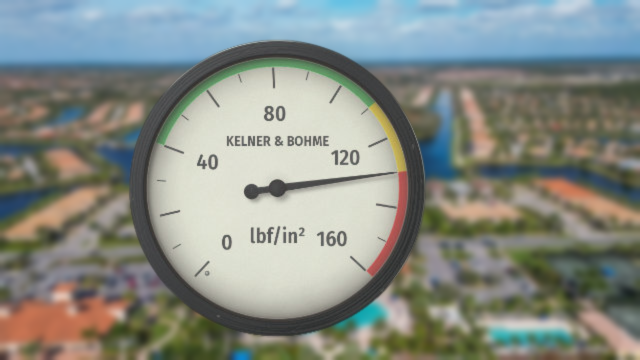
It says 130,psi
